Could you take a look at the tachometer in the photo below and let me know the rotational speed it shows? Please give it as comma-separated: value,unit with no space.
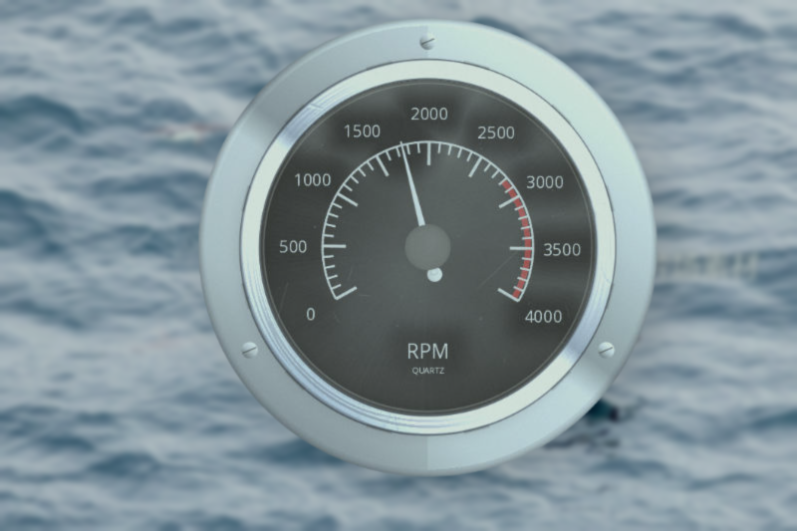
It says 1750,rpm
